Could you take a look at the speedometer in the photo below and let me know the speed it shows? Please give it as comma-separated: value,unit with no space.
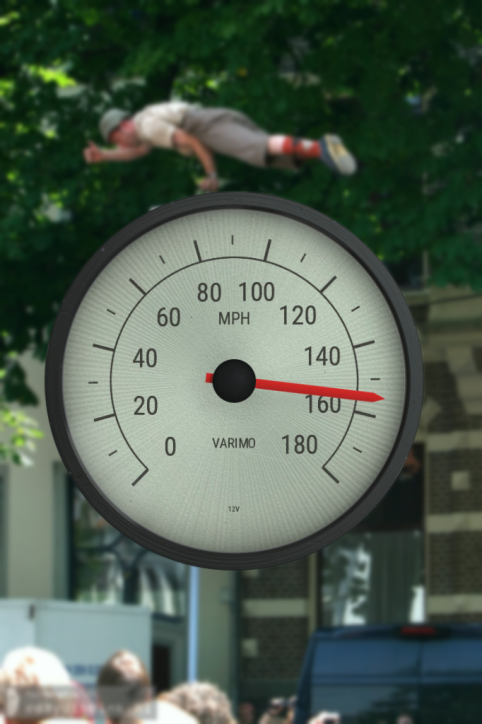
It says 155,mph
